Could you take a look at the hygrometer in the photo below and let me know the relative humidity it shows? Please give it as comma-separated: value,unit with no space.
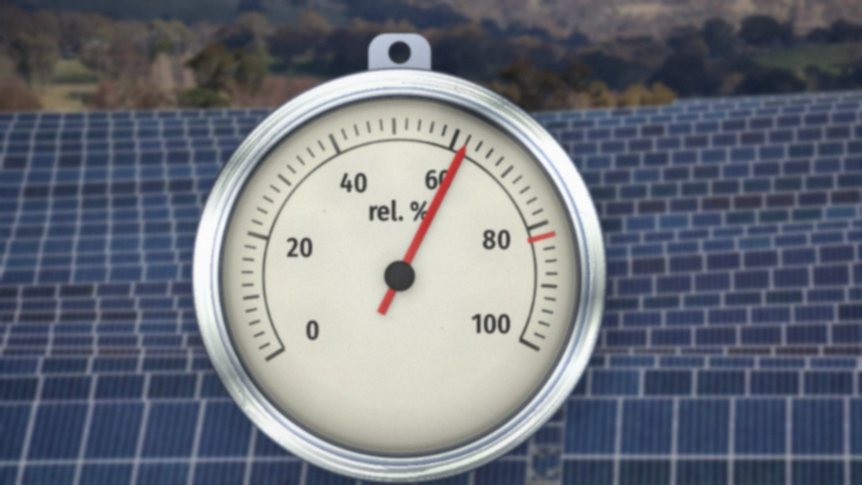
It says 62,%
